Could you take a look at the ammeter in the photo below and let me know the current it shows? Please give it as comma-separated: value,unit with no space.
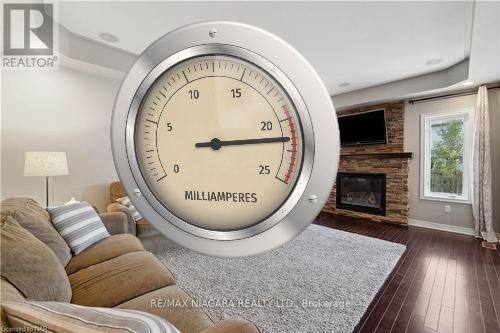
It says 21.5,mA
